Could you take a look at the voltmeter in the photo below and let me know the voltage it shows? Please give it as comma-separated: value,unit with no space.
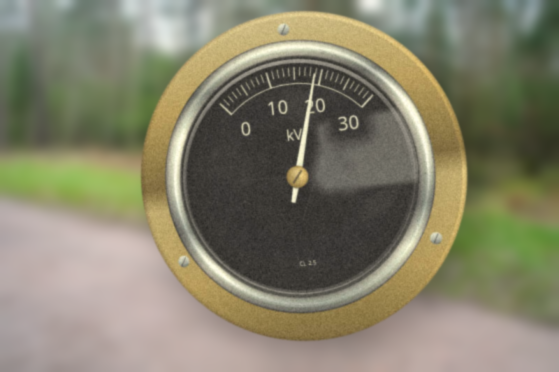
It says 19,kV
